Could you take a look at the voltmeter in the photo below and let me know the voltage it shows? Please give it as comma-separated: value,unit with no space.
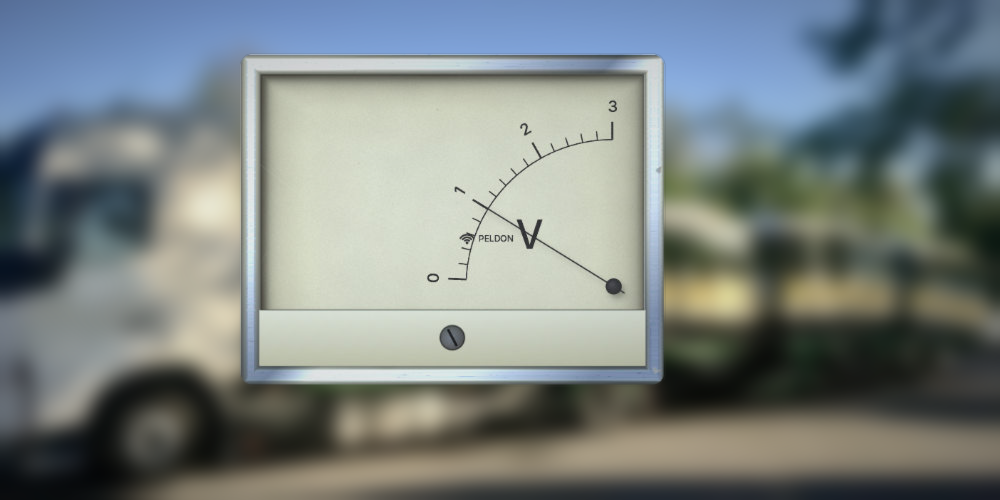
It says 1,V
